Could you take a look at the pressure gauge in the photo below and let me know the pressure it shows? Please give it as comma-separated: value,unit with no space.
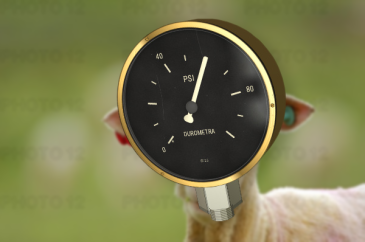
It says 60,psi
